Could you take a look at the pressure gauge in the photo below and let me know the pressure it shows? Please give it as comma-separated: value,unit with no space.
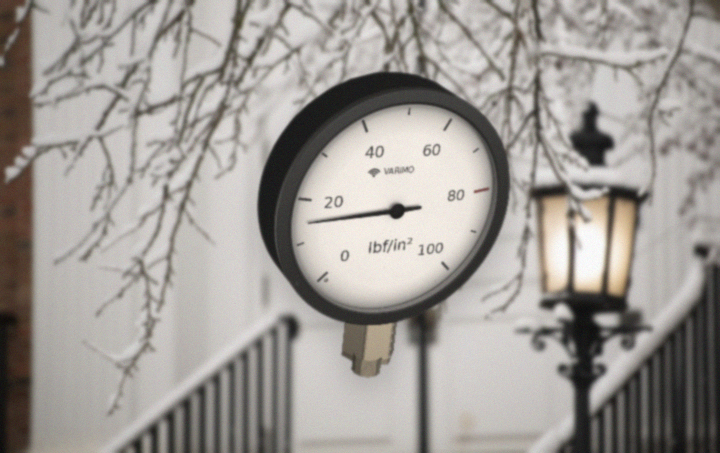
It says 15,psi
